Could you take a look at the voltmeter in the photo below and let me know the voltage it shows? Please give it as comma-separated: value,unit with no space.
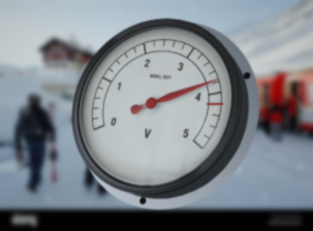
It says 3.8,V
